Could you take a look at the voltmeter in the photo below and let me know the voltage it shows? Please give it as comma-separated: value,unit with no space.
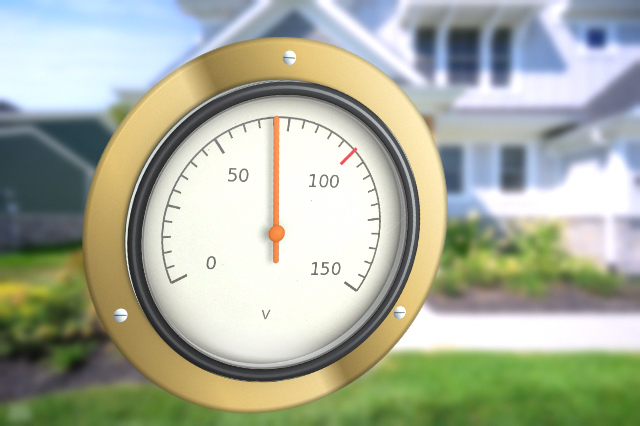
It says 70,V
